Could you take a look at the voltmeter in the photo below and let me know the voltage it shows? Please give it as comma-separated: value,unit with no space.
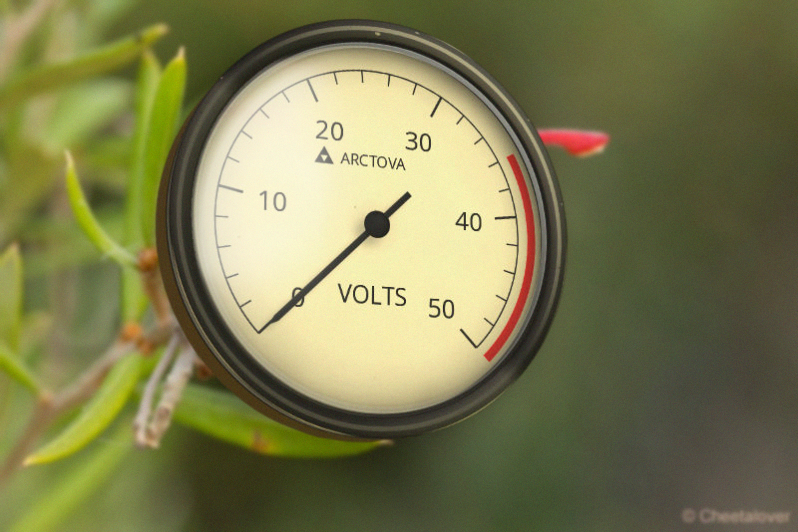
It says 0,V
